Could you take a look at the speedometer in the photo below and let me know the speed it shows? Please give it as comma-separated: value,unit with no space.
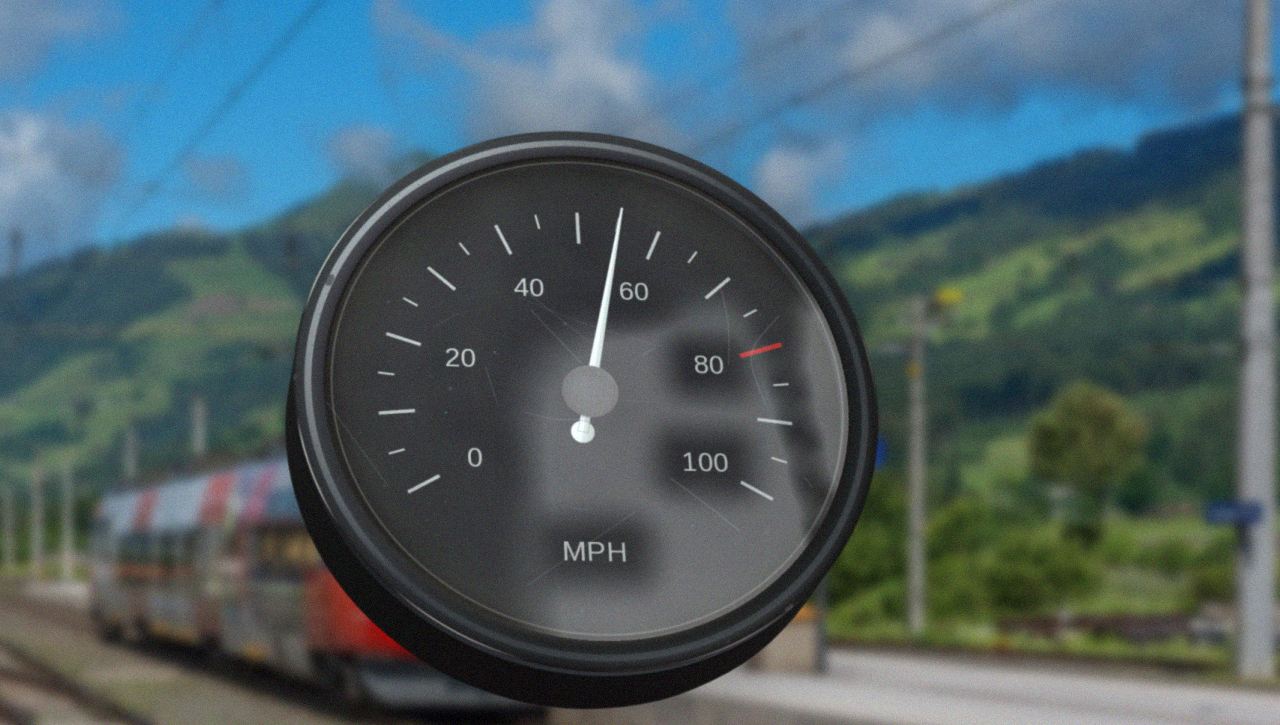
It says 55,mph
